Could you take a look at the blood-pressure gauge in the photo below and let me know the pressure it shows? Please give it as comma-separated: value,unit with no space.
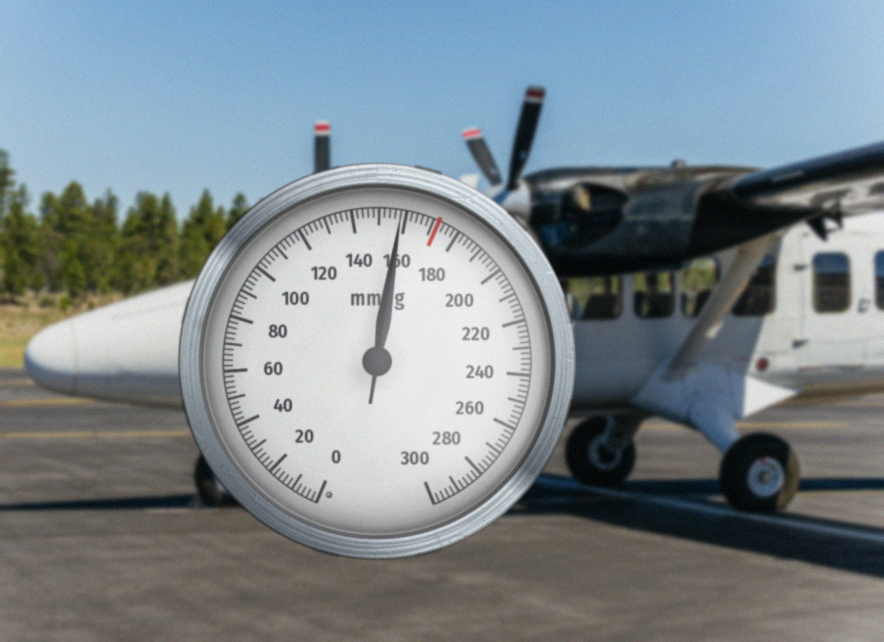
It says 158,mmHg
